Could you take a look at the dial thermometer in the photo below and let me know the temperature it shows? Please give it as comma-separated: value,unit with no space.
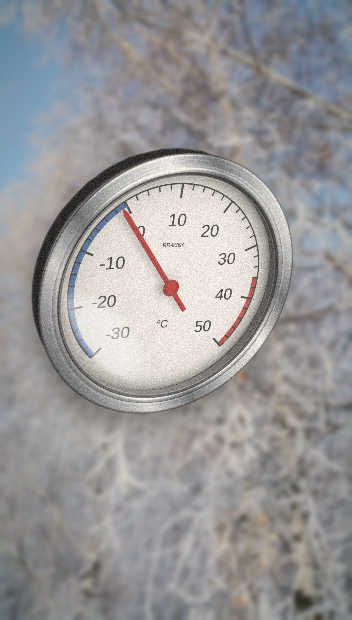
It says -1,°C
